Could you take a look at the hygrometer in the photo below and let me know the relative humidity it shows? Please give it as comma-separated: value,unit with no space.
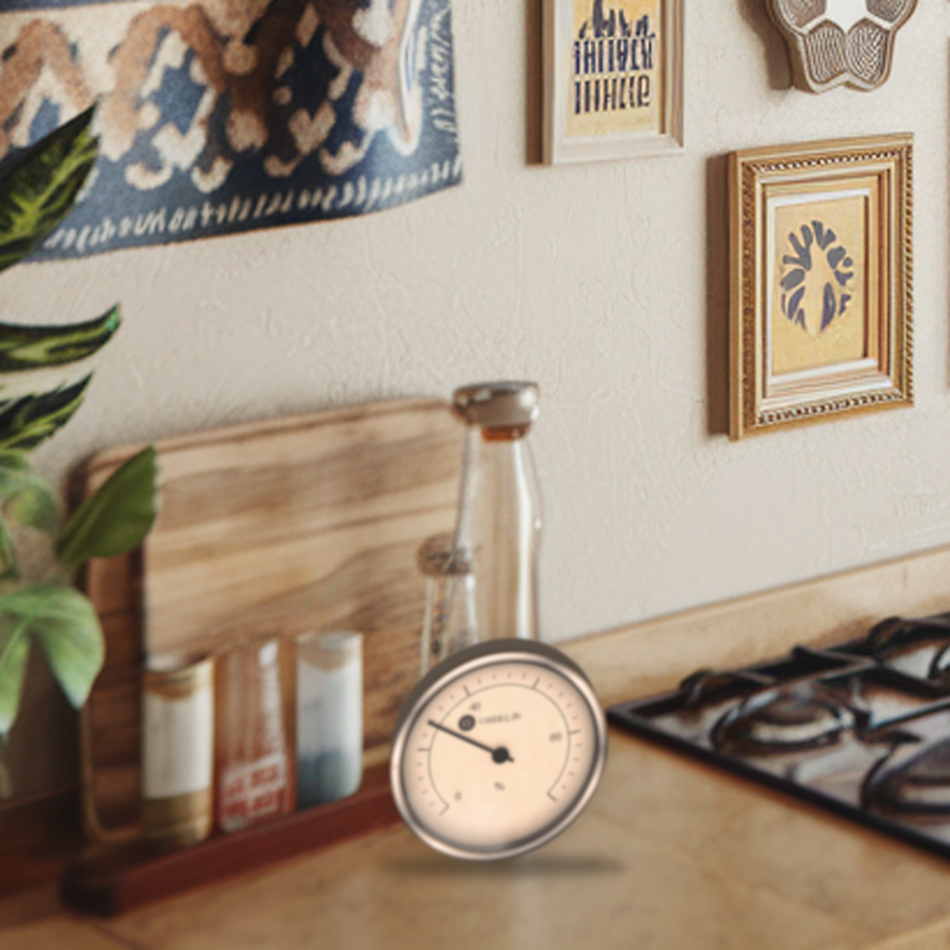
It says 28,%
